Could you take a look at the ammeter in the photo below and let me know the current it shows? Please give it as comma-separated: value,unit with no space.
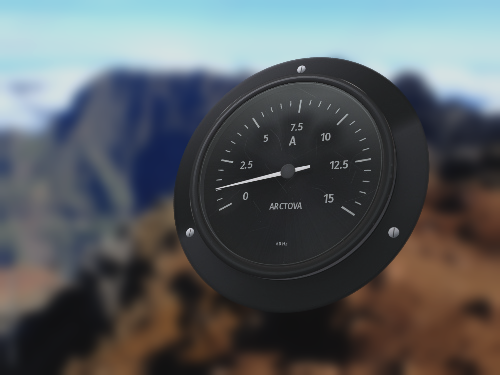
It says 1,A
